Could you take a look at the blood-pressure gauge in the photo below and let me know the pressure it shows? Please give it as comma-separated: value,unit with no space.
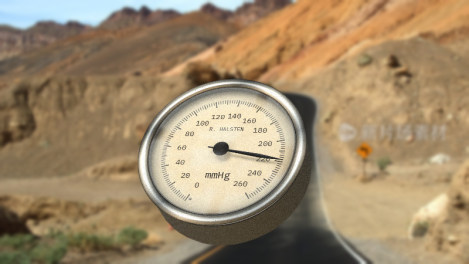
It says 220,mmHg
